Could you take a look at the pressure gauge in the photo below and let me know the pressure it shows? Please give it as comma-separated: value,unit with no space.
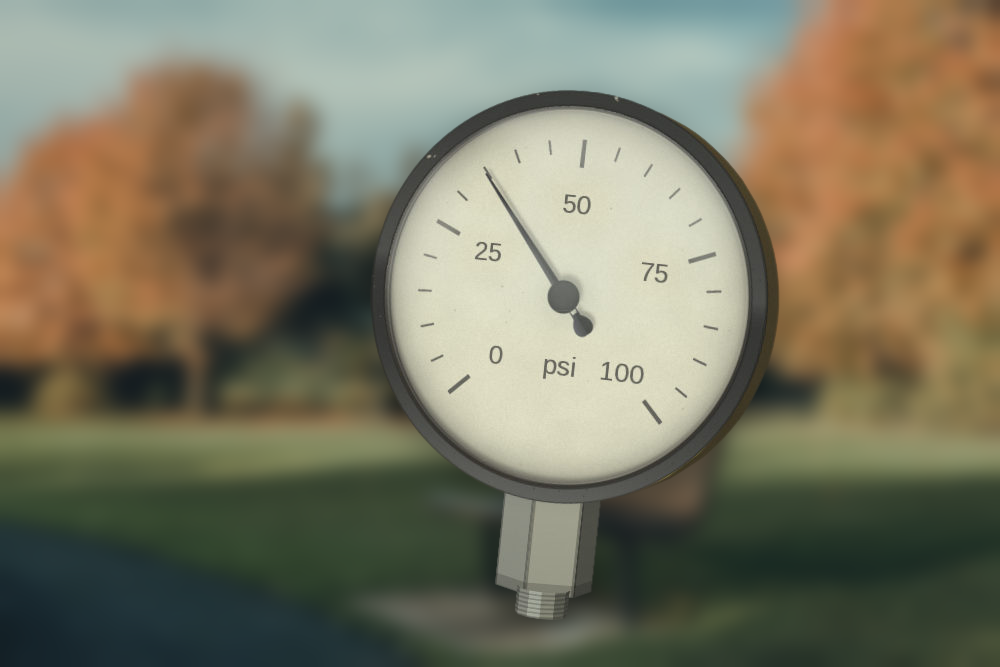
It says 35,psi
